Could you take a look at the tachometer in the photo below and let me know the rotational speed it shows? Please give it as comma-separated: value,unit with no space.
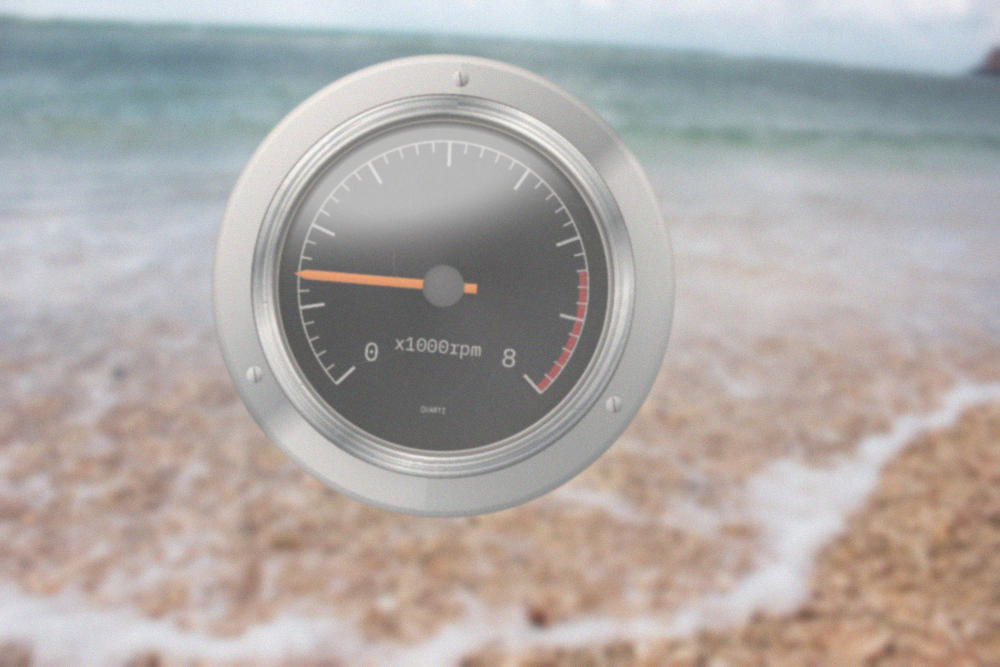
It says 1400,rpm
